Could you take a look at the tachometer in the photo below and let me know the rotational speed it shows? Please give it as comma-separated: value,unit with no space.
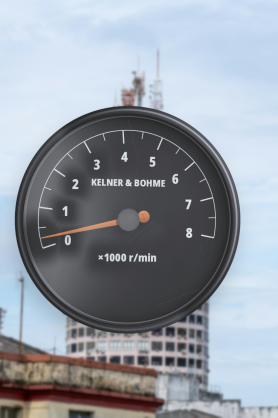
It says 250,rpm
